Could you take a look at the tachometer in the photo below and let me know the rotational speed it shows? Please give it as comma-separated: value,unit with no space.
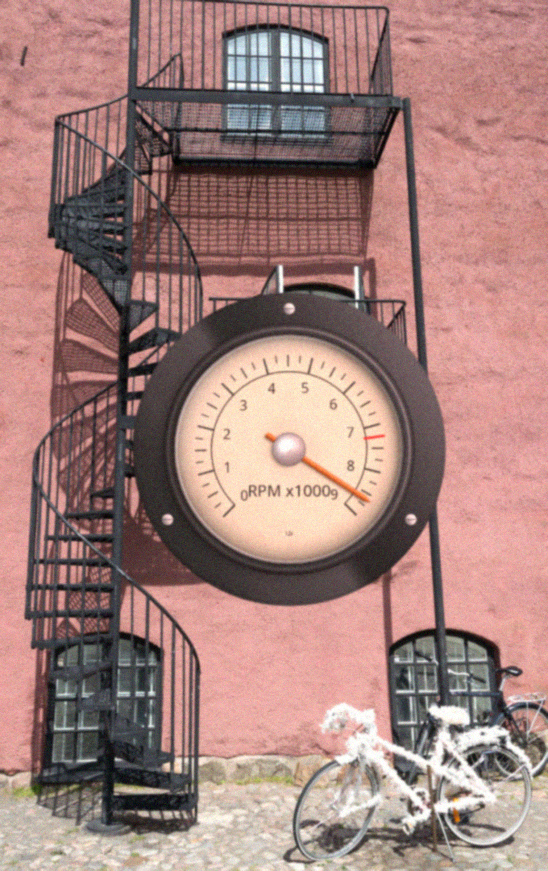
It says 8625,rpm
